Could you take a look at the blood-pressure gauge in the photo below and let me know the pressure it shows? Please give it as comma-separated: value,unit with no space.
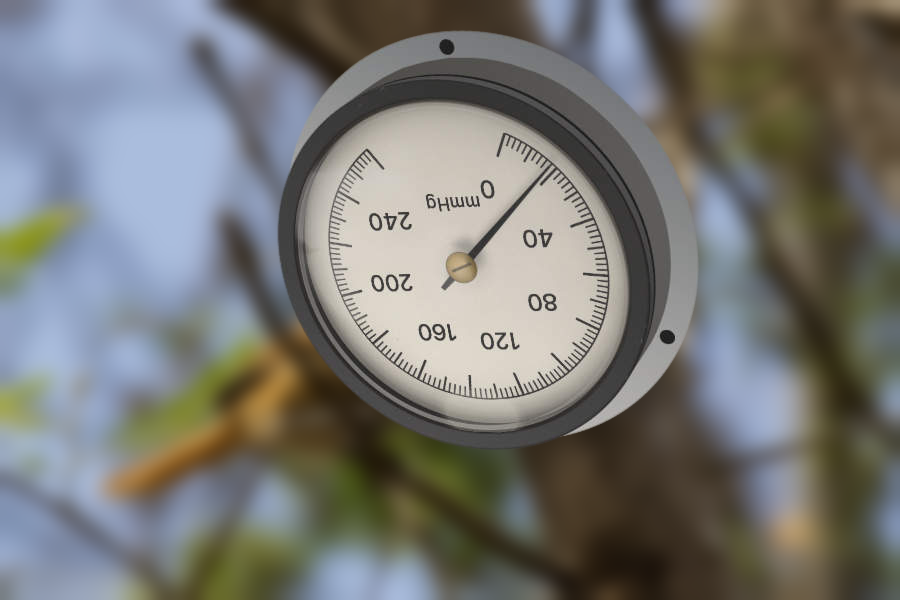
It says 18,mmHg
